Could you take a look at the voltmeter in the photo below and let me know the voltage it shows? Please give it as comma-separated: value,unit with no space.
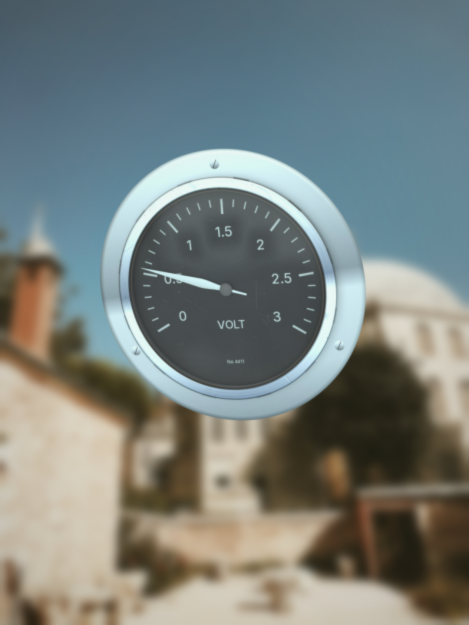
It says 0.55,V
